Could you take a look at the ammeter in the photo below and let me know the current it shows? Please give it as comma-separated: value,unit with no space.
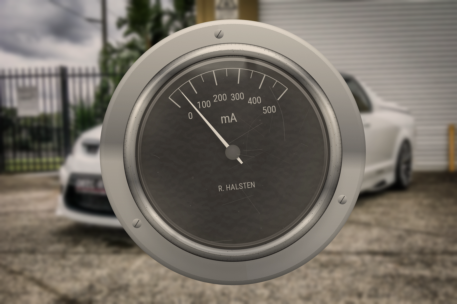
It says 50,mA
